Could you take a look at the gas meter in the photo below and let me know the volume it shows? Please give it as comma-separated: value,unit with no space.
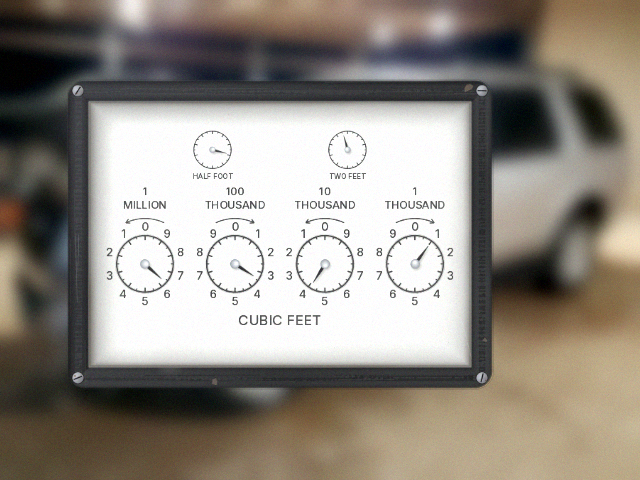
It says 634100,ft³
